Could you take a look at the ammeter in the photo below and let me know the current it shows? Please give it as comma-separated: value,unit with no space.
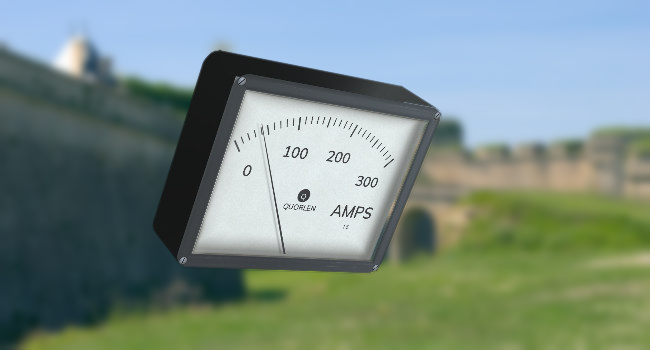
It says 40,A
